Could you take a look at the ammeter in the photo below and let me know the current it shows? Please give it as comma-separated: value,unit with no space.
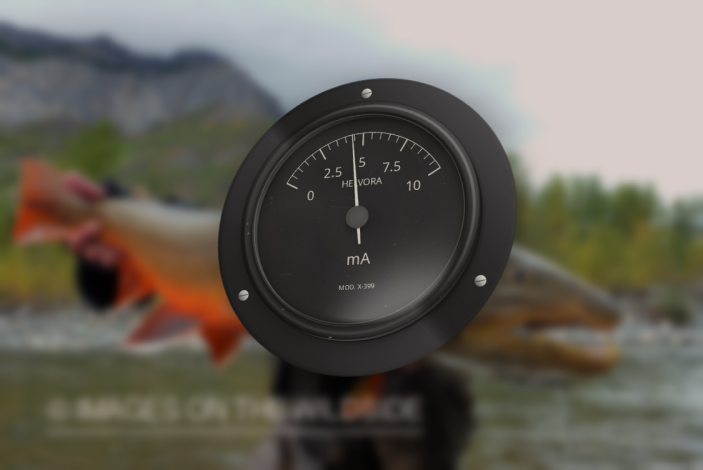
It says 4.5,mA
